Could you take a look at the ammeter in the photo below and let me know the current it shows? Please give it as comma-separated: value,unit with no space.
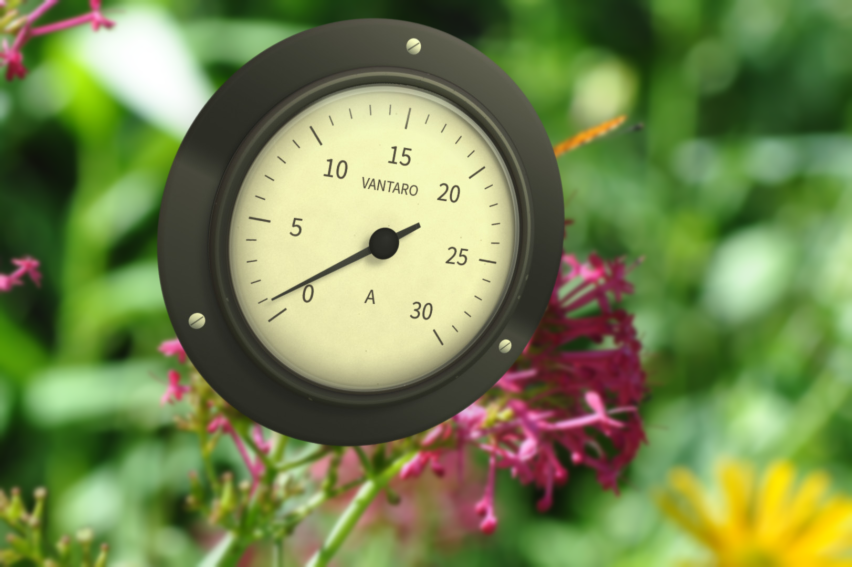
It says 1,A
